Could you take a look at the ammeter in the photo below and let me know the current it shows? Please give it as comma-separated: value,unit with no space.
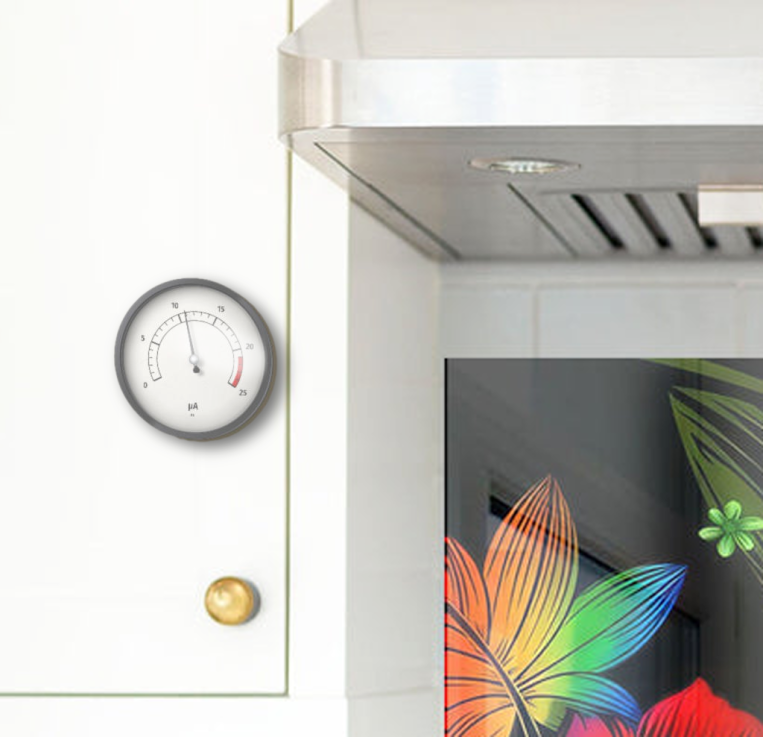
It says 11,µA
